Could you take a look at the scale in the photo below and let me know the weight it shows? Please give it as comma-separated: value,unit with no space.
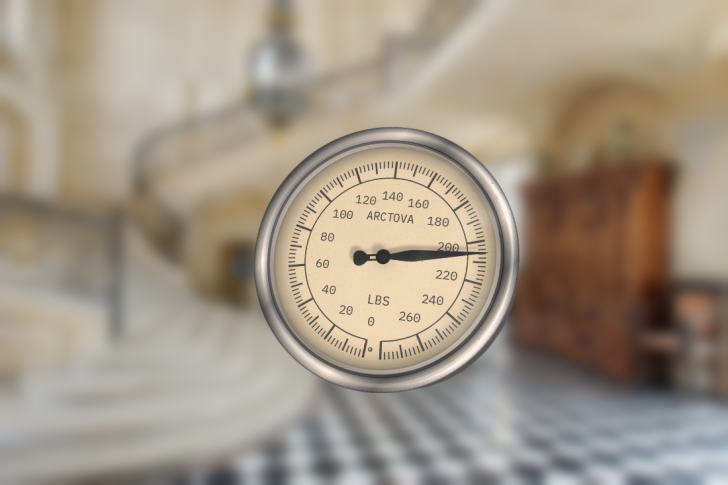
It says 206,lb
